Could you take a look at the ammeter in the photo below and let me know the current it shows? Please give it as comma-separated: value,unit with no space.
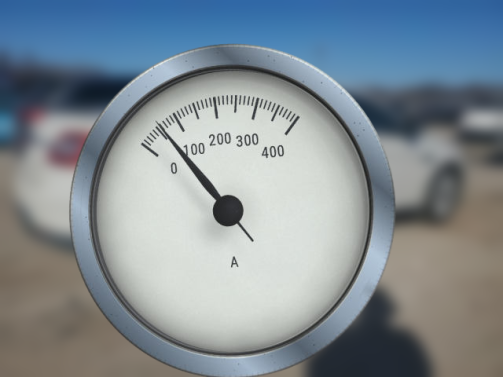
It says 60,A
